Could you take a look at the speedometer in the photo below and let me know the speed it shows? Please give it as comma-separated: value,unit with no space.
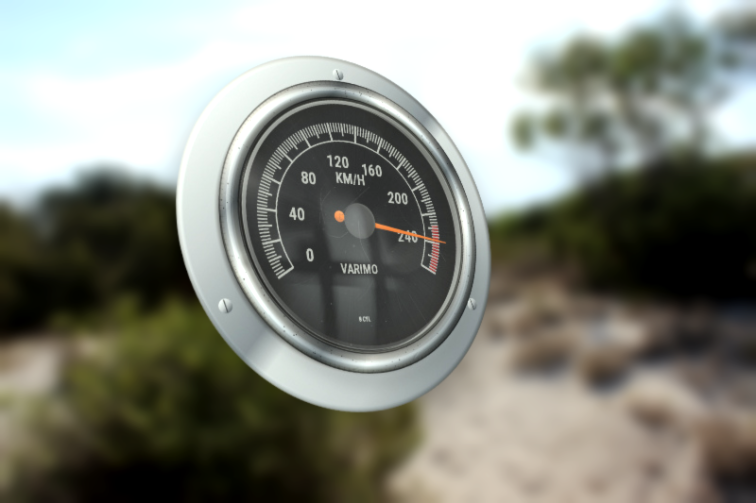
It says 240,km/h
